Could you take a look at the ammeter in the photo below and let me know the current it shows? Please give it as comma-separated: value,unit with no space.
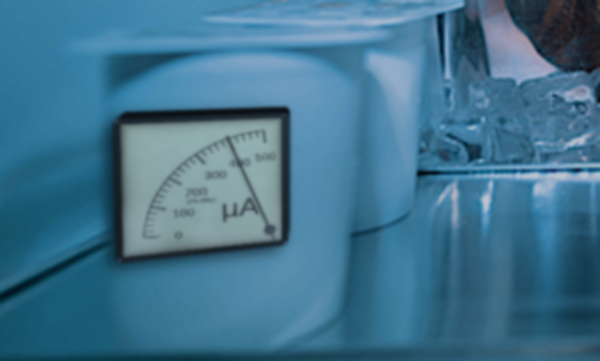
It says 400,µA
